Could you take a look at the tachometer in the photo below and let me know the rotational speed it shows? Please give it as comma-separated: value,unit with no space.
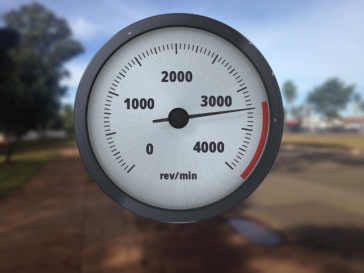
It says 3250,rpm
